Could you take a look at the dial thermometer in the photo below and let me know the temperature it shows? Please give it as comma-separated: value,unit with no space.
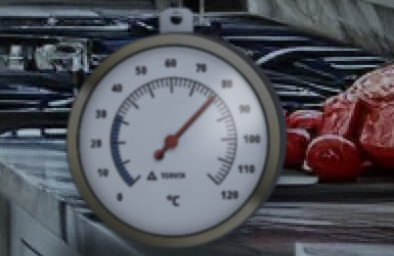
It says 80,°C
